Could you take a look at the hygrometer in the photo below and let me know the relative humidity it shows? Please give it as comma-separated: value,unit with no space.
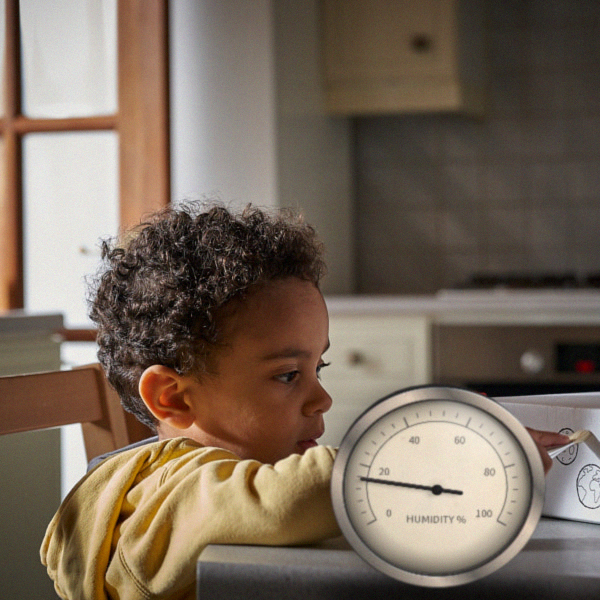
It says 16,%
